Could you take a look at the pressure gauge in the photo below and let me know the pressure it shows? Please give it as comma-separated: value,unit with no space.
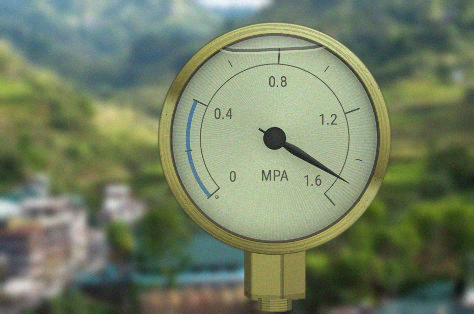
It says 1.5,MPa
